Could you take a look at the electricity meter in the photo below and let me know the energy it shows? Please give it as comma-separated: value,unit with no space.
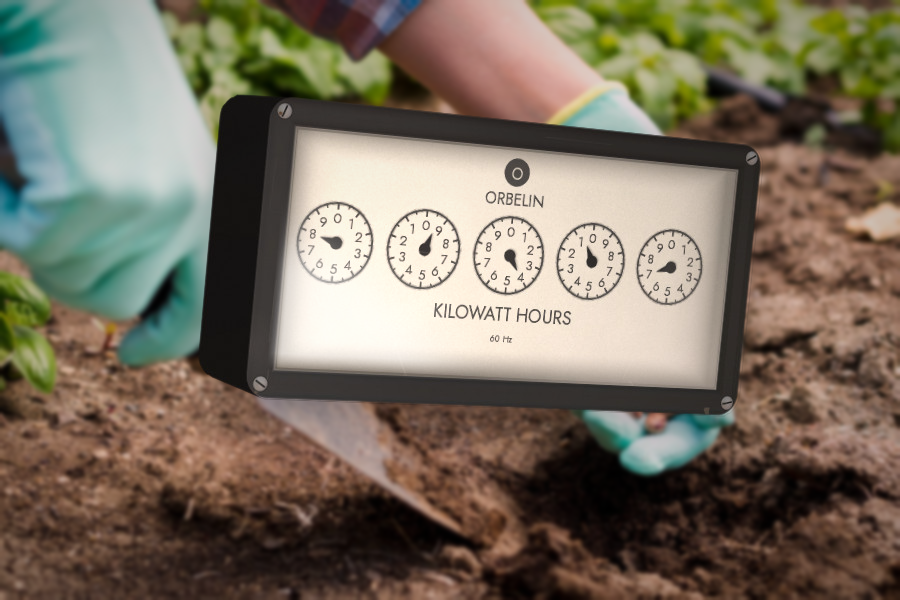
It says 79407,kWh
